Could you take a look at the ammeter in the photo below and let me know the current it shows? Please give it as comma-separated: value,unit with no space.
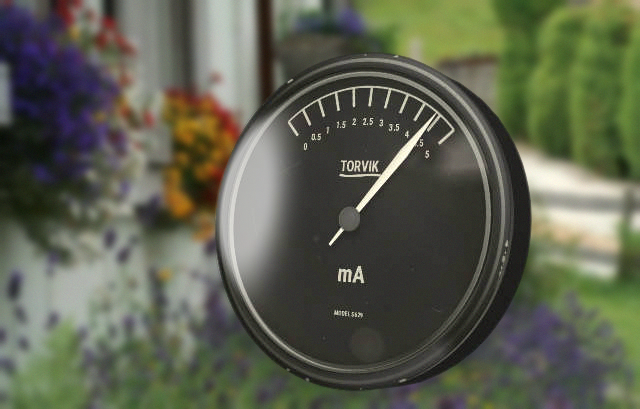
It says 4.5,mA
